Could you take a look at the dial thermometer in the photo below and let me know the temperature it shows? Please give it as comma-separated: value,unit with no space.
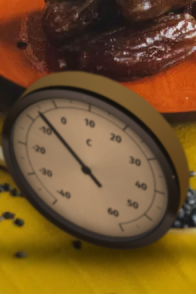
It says -5,°C
